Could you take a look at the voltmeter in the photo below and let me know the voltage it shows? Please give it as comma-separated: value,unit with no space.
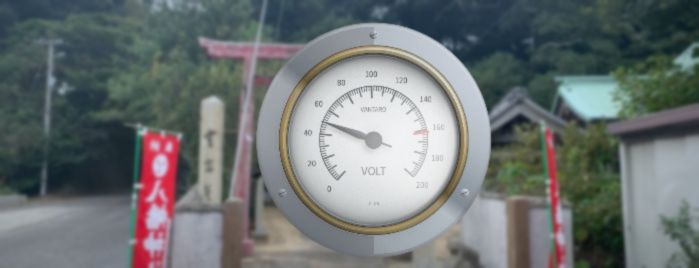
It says 50,V
